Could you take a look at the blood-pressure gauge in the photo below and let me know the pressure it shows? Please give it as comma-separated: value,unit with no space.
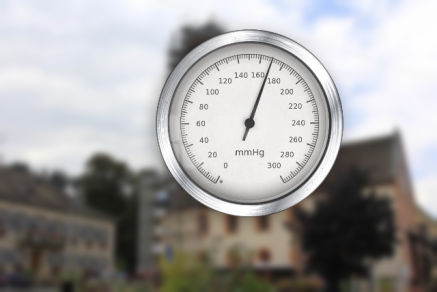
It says 170,mmHg
